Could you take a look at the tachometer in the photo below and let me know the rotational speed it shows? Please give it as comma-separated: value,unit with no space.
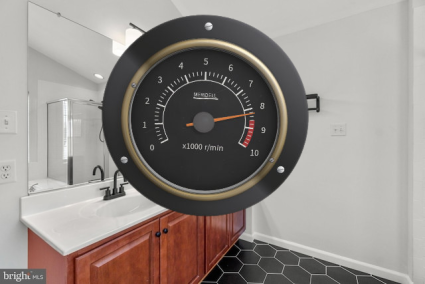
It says 8200,rpm
